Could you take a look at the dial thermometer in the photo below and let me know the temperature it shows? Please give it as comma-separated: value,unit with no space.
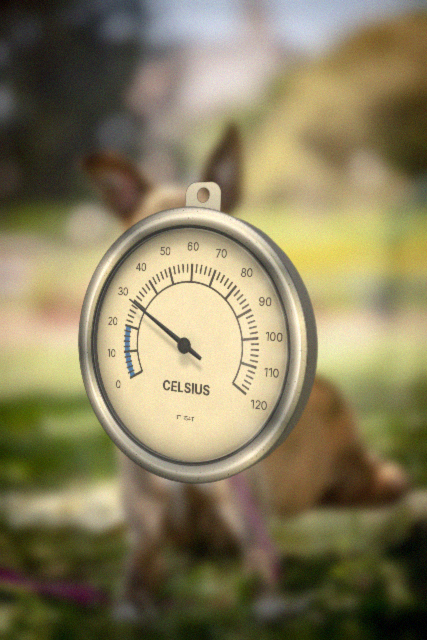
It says 30,°C
